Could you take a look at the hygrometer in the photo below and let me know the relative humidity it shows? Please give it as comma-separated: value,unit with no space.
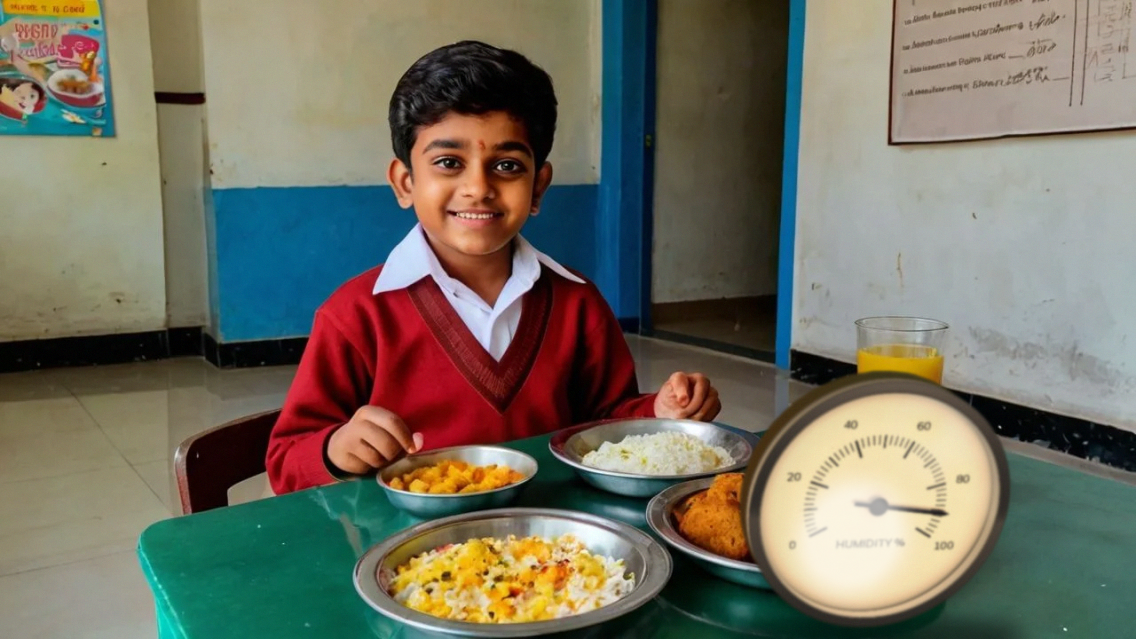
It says 90,%
